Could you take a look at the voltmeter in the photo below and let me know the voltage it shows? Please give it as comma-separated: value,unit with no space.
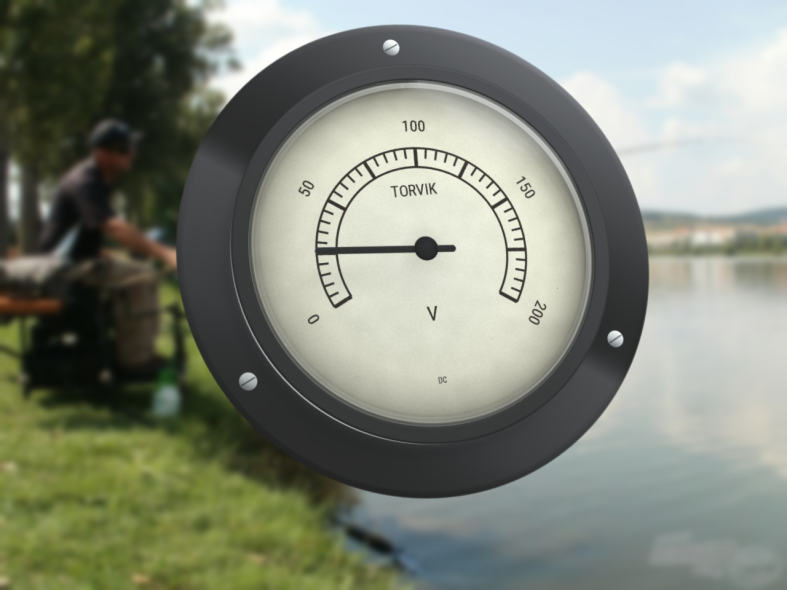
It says 25,V
